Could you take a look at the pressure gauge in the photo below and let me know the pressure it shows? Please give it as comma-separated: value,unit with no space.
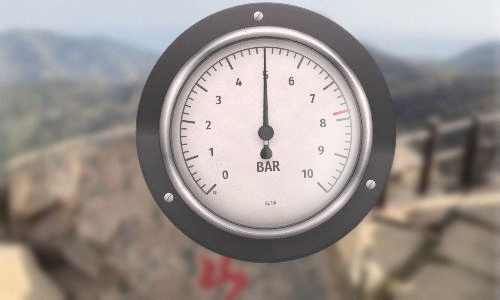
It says 5,bar
